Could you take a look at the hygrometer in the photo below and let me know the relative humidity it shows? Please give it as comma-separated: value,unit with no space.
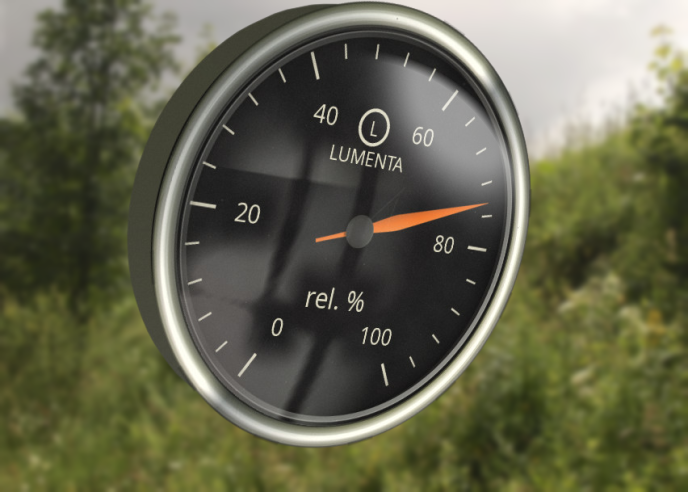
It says 74,%
